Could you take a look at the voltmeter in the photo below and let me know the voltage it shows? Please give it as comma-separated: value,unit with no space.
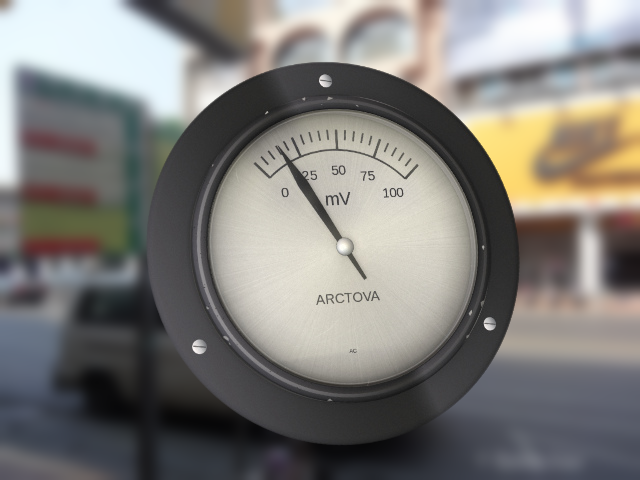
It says 15,mV
